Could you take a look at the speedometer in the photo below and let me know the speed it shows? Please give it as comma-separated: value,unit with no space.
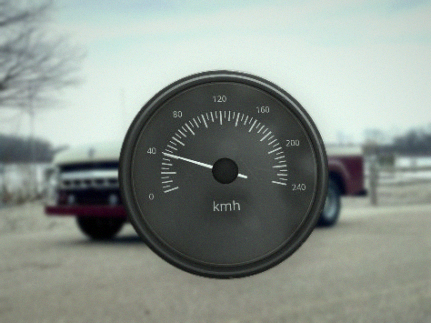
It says 40,km/h
